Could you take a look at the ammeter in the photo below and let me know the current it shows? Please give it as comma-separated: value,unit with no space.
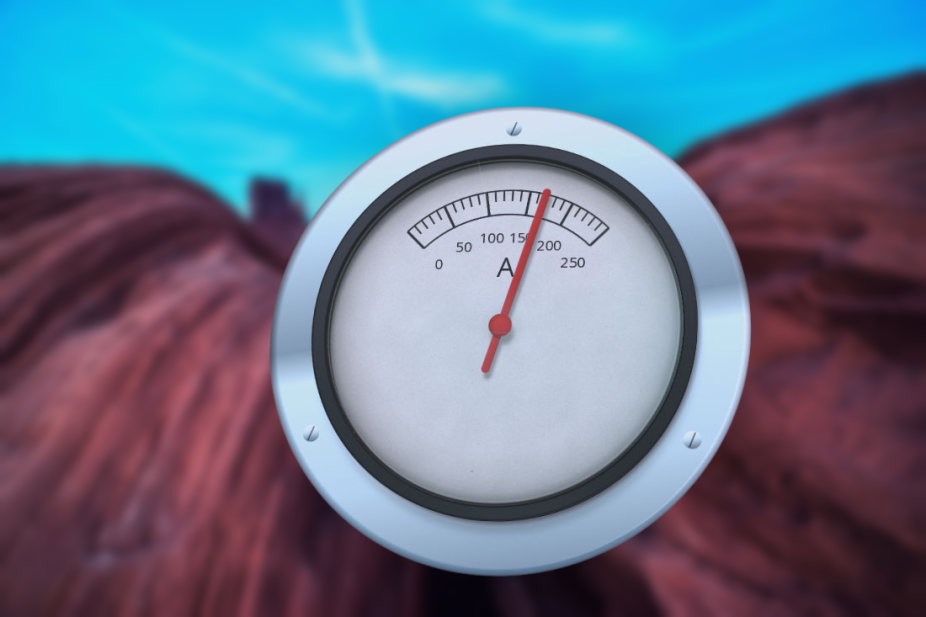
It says 170,A
